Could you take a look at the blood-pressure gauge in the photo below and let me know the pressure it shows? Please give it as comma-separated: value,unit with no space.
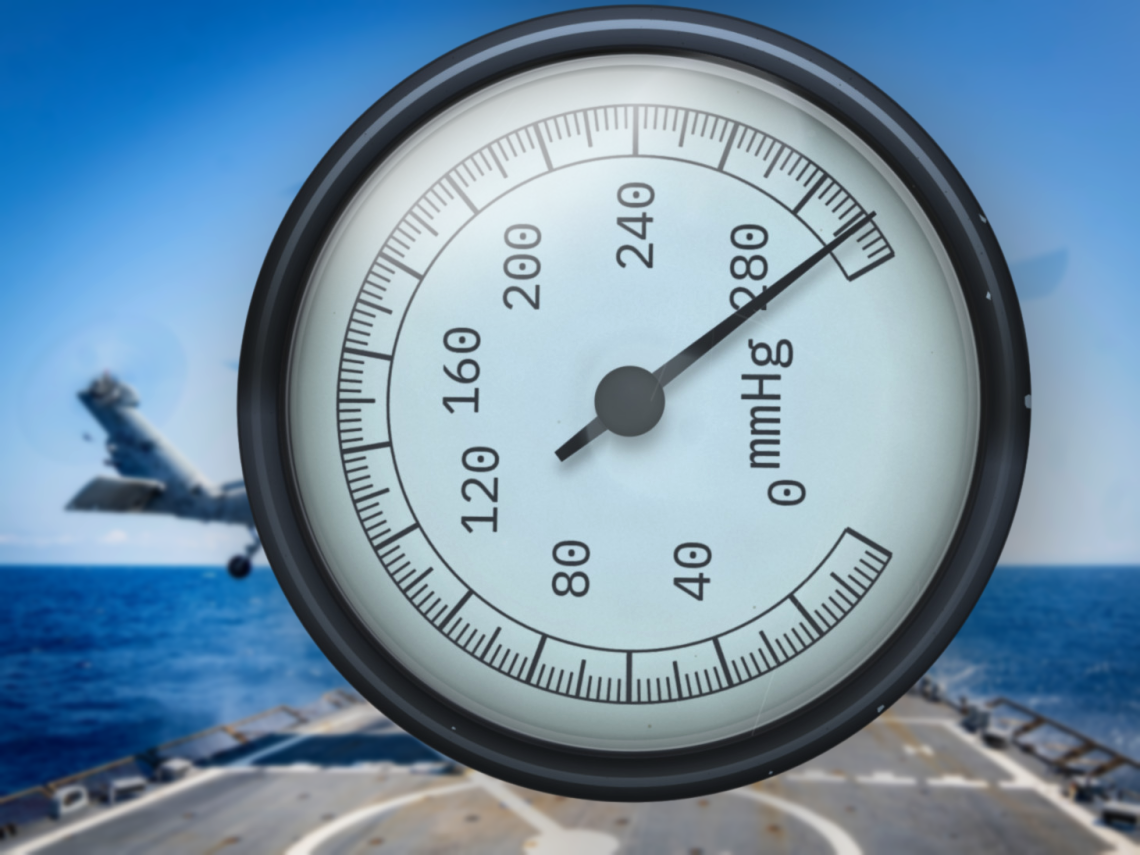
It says 292,mmHg
